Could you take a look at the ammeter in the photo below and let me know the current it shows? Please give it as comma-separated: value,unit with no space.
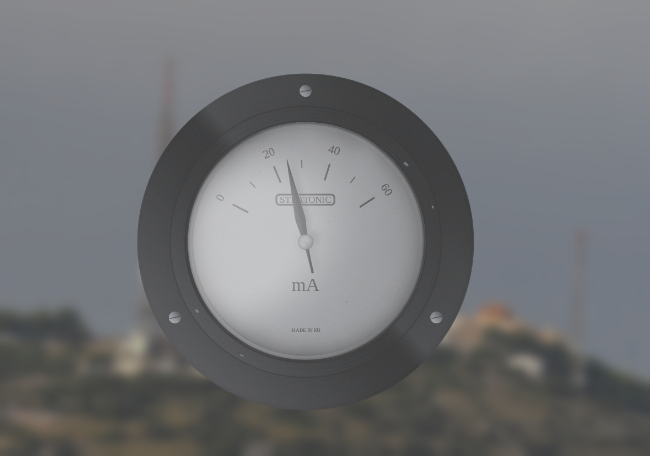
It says 25,mA
